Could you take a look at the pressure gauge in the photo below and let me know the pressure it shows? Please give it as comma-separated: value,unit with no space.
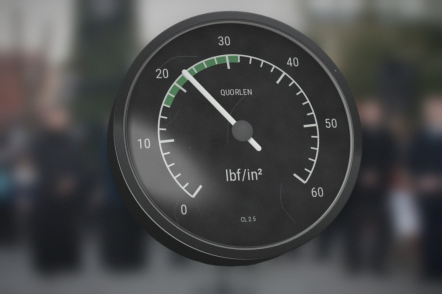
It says 22,psi
